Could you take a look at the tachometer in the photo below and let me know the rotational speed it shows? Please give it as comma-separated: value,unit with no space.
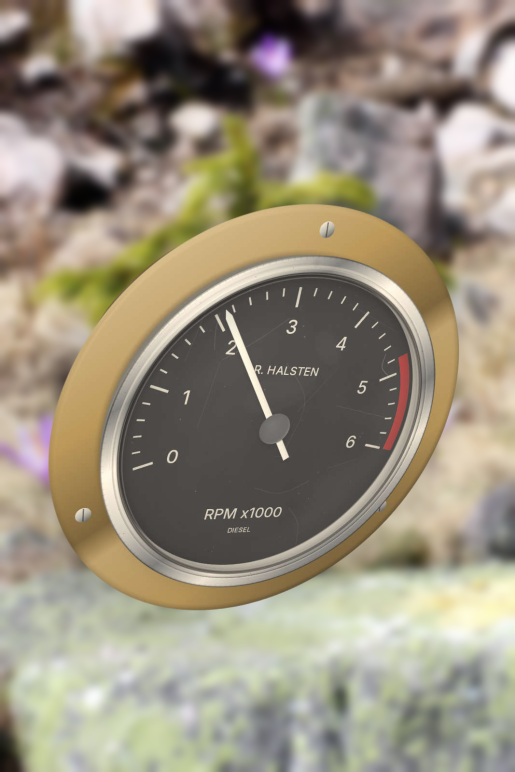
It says 2100,rpm
